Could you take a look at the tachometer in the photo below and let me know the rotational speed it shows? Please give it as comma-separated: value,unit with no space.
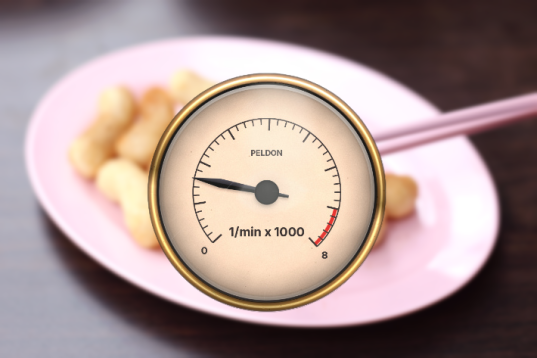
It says 1600,rpm
